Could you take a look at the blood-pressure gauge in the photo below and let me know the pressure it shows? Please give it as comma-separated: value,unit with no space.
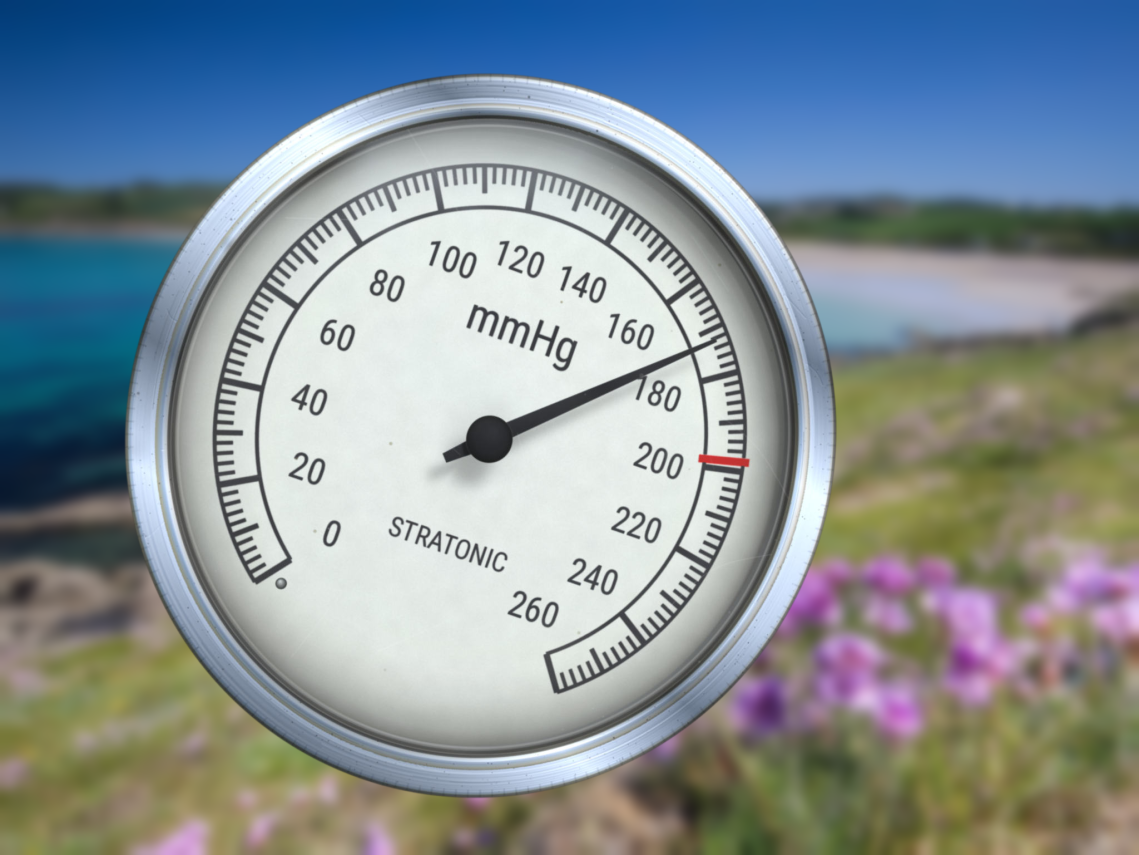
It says 172,mmHg
